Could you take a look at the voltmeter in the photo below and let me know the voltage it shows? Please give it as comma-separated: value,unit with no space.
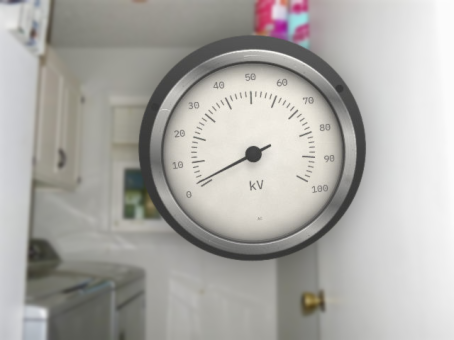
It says 2,kV
